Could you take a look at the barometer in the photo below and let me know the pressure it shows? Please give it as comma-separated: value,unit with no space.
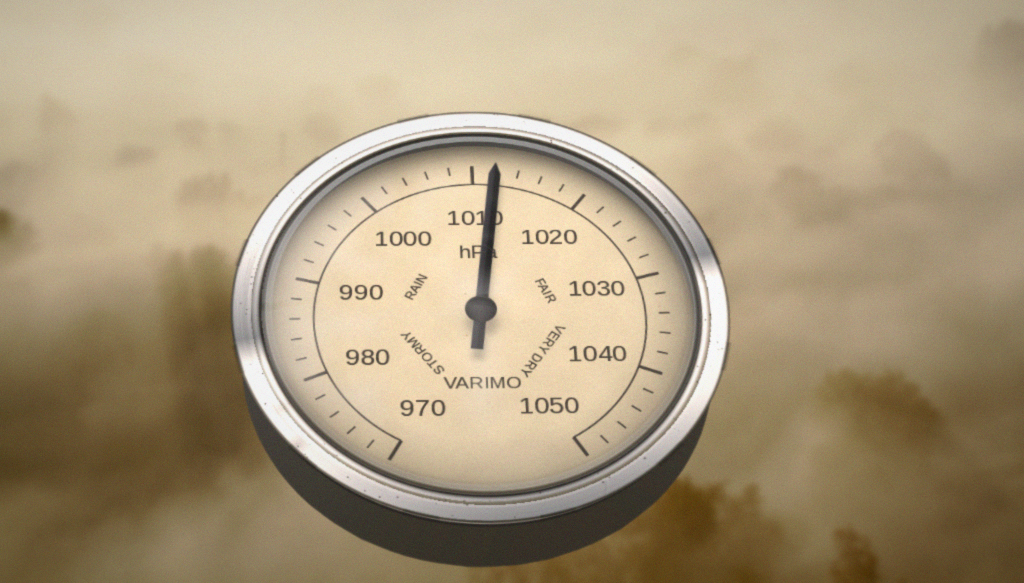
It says 1012,hPa
